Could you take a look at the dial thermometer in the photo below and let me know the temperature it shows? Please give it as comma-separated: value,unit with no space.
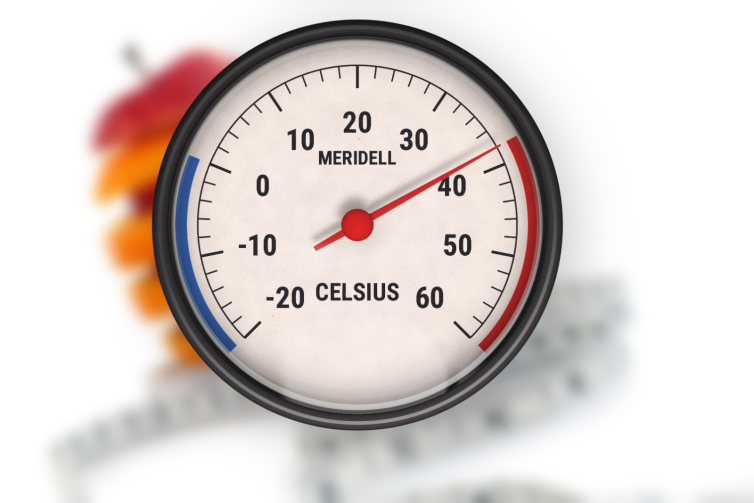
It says 38,°C
